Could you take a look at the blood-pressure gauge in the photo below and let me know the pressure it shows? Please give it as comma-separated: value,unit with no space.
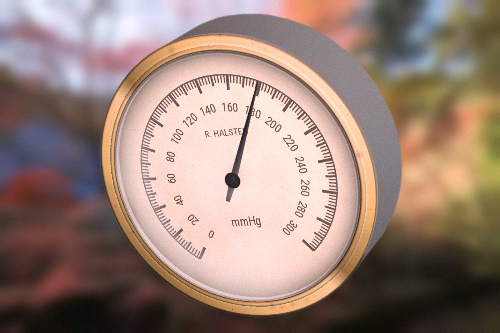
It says 180,mmHg
